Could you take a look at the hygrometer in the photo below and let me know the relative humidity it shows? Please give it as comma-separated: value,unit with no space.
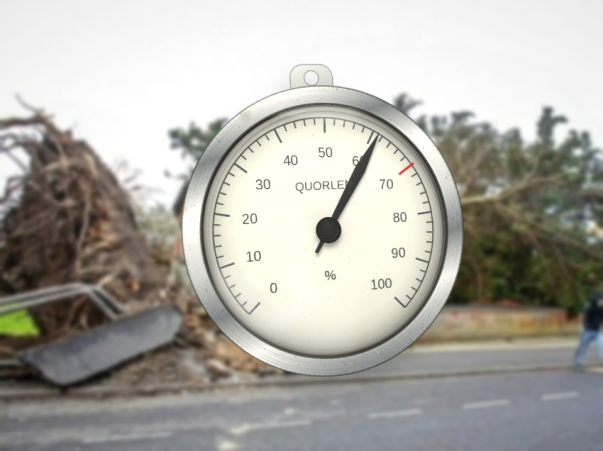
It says 61,%
